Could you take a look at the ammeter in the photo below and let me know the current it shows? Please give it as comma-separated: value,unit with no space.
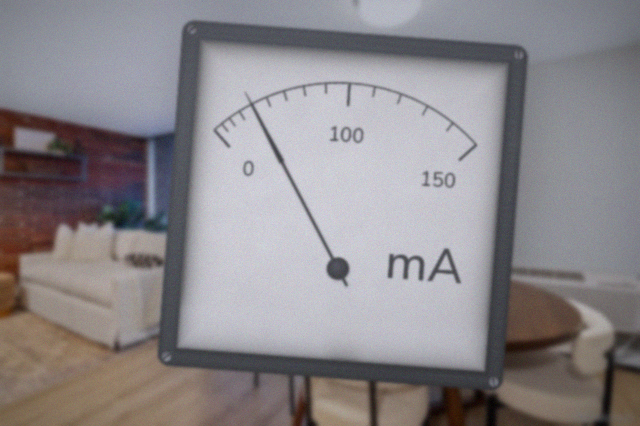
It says 50,mA
